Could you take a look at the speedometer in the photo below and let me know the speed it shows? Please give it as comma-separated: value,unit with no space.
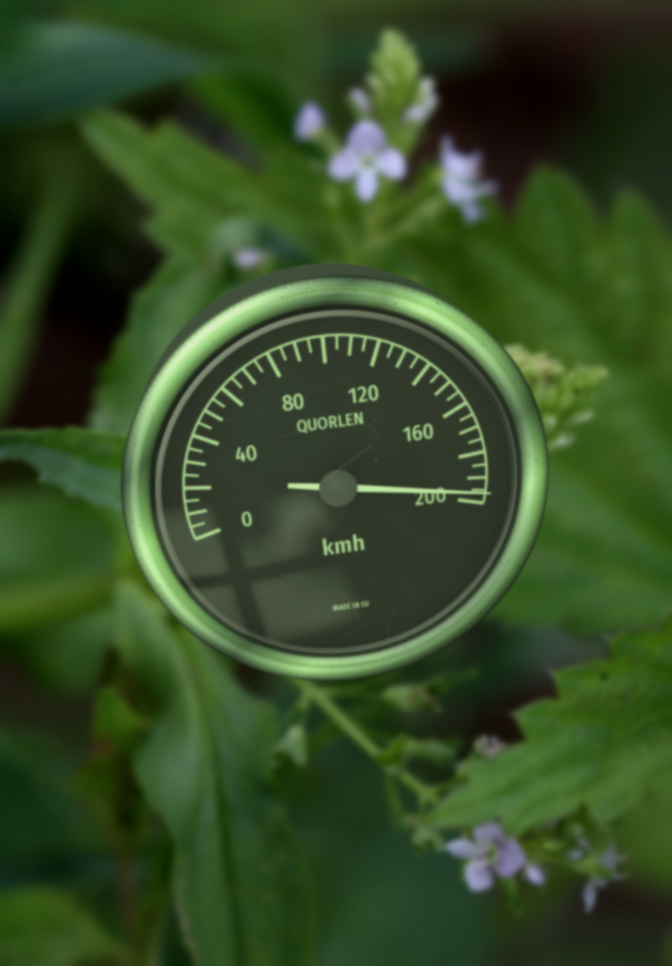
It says 195,km/h
